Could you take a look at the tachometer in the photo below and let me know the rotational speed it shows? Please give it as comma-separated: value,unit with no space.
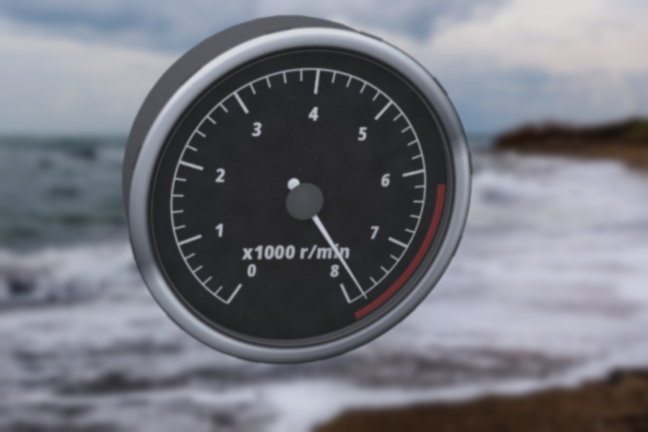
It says 7800,rpm
